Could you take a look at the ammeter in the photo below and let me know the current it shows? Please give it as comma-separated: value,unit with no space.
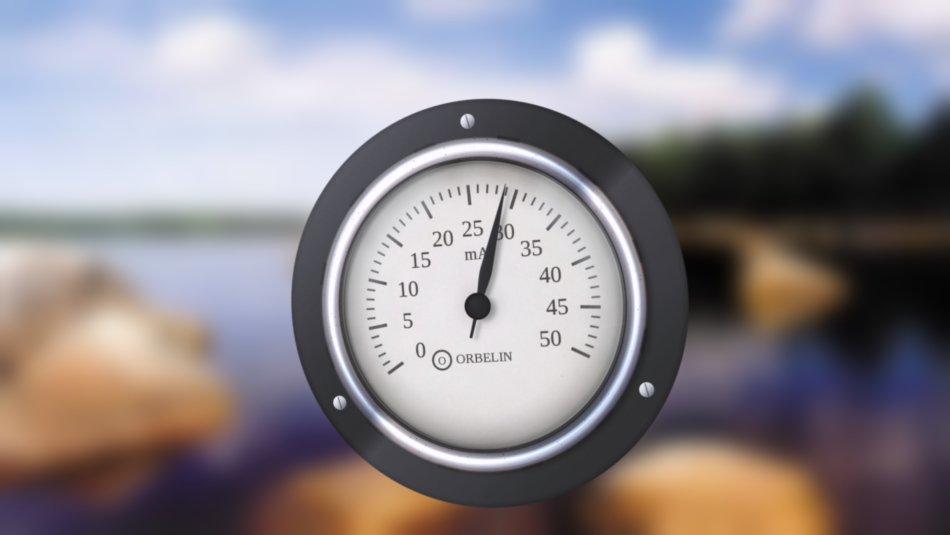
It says 29,mA
